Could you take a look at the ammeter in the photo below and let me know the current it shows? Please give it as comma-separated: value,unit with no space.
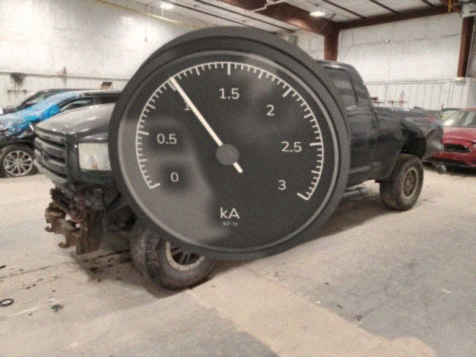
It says 1.05,kA
